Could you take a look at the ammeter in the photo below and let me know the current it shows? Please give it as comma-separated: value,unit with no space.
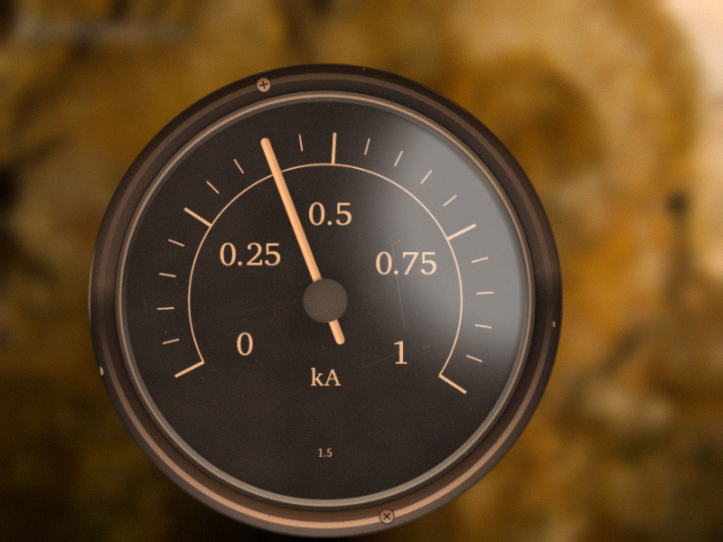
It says 0.4,kA
